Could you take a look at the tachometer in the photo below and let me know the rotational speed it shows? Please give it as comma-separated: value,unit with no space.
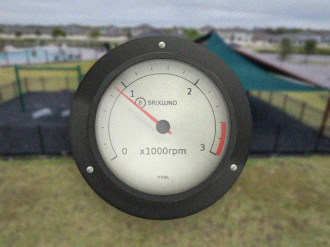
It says 900,rpm
